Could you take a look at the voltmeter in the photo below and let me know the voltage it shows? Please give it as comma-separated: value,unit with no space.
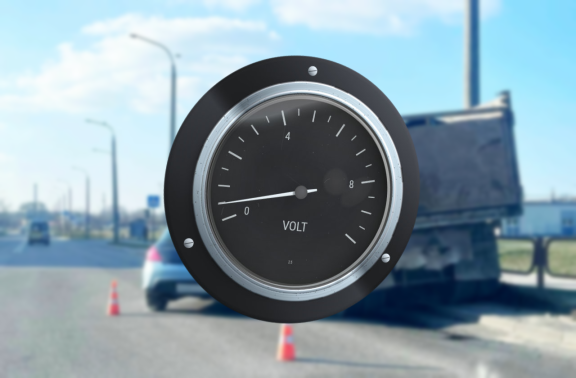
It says 0.5,V
